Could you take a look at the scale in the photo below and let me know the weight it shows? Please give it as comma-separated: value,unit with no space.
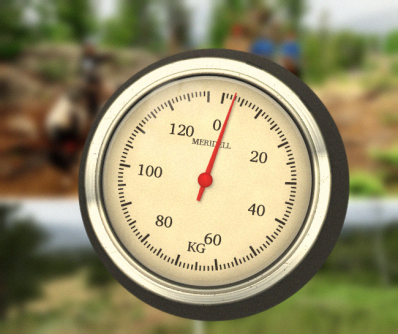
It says 3,kg
